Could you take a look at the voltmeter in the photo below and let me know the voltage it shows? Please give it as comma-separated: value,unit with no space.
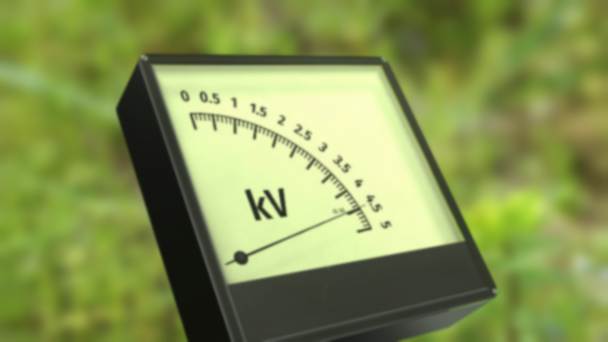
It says 4.5,kV
